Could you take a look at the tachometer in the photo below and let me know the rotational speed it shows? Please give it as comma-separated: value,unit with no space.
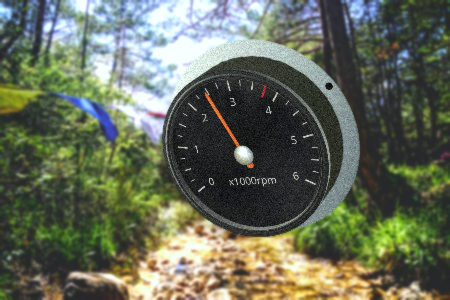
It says 2500,rpm
